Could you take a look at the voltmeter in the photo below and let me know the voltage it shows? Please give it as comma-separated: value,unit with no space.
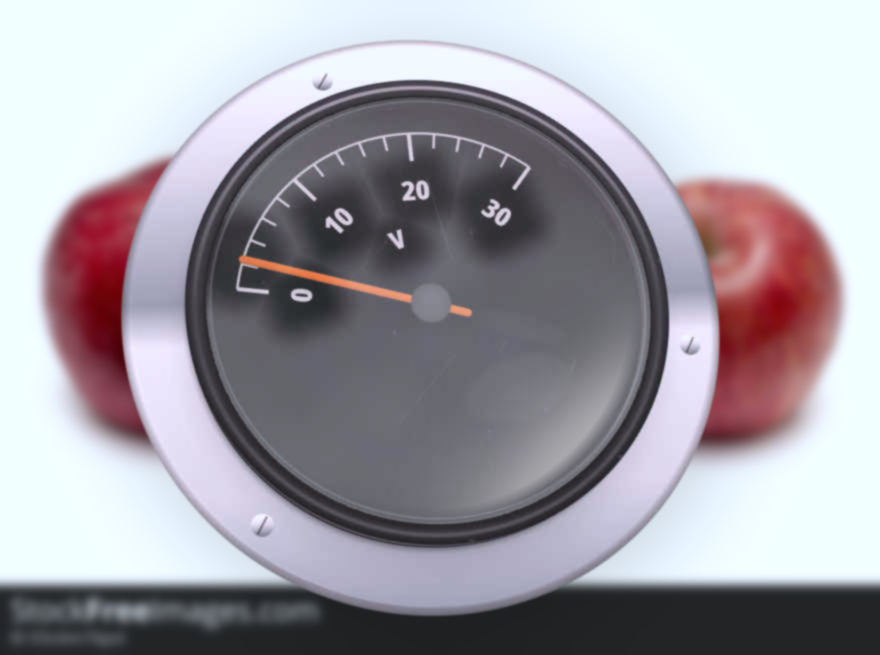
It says 2,V
